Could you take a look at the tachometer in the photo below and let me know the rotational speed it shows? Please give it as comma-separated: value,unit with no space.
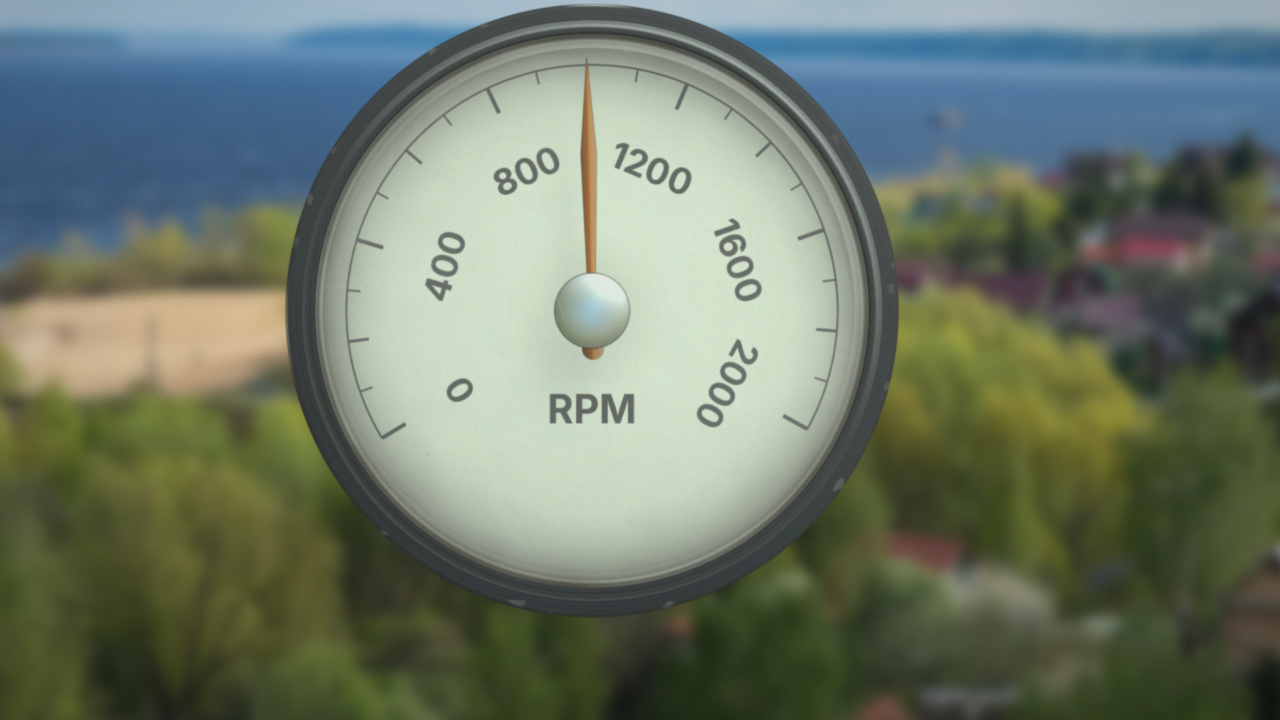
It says 1000,rpm
